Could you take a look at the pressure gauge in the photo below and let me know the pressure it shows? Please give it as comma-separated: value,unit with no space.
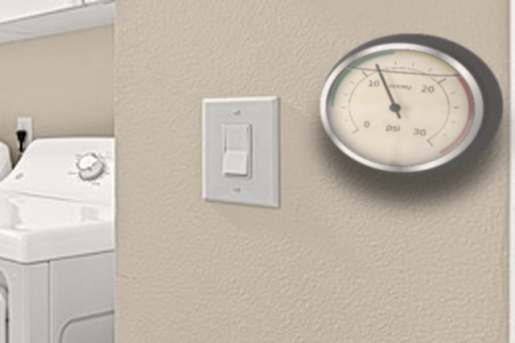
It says 12,psi
